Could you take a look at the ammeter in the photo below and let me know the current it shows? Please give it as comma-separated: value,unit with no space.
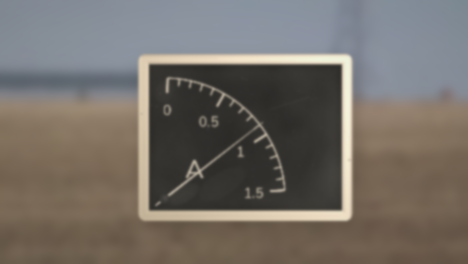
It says 0.9,A
